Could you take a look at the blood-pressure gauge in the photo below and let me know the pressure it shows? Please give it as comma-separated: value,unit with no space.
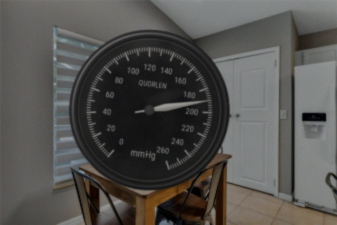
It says 190,mmHg
